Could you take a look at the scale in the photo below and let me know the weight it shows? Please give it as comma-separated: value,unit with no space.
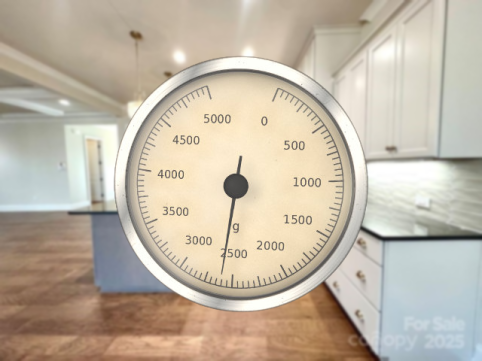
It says 2600,g
